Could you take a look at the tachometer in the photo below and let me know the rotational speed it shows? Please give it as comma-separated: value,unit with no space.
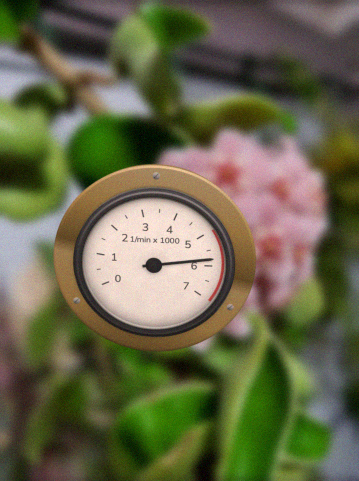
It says 5750,rpm
